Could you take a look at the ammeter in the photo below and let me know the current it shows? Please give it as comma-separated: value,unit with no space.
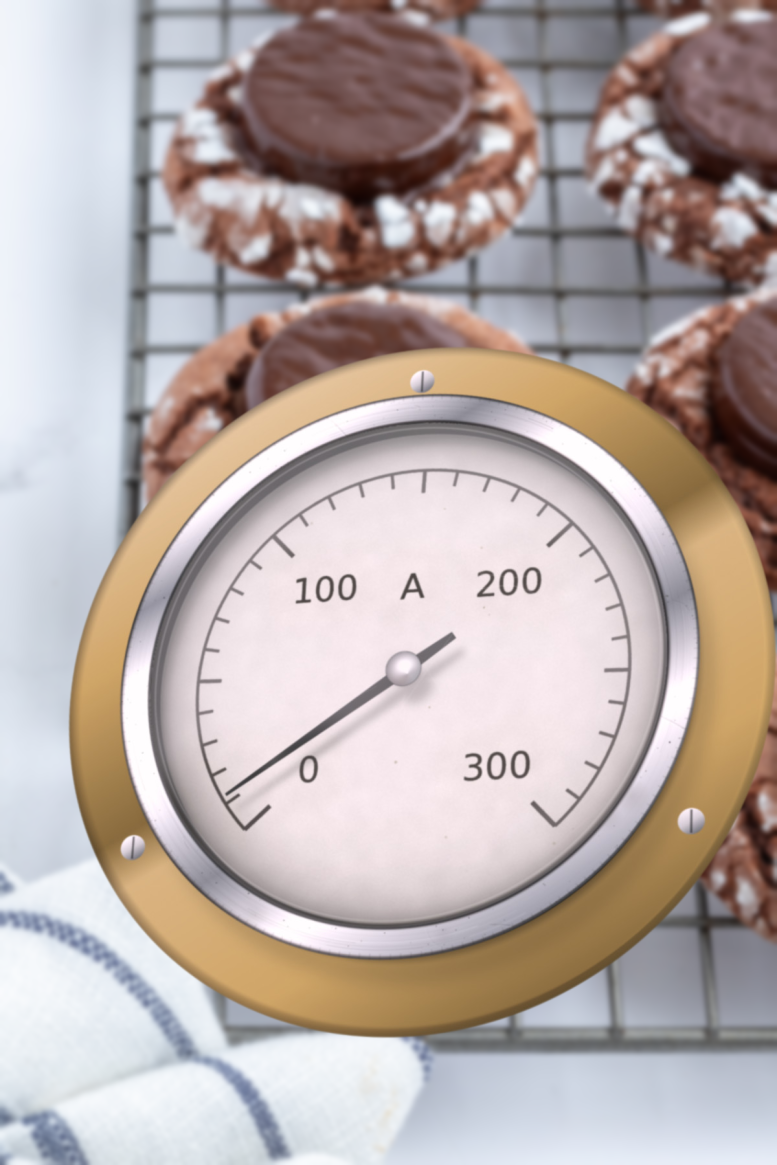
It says 10,A
